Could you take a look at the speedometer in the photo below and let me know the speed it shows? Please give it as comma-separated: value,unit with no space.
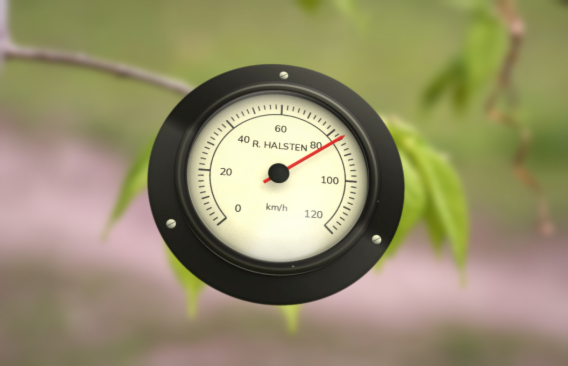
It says 84,km/h
